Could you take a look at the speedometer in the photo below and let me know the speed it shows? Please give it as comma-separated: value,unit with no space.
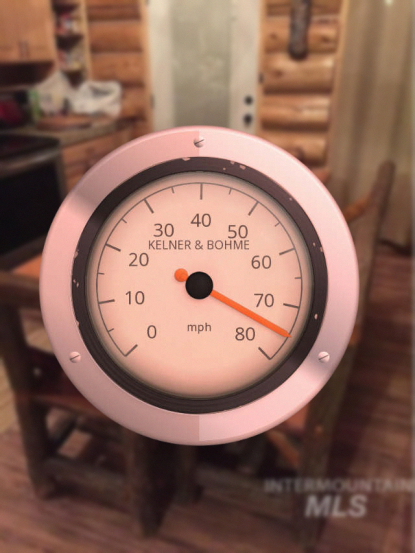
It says 75,mph
